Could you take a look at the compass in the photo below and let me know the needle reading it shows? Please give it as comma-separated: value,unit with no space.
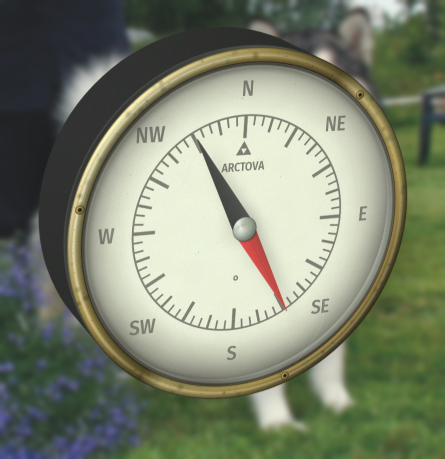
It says 150,°
